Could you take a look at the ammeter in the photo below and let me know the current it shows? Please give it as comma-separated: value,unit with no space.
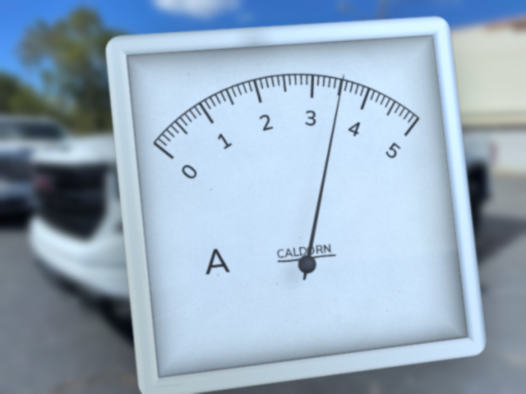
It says 3.5,A
